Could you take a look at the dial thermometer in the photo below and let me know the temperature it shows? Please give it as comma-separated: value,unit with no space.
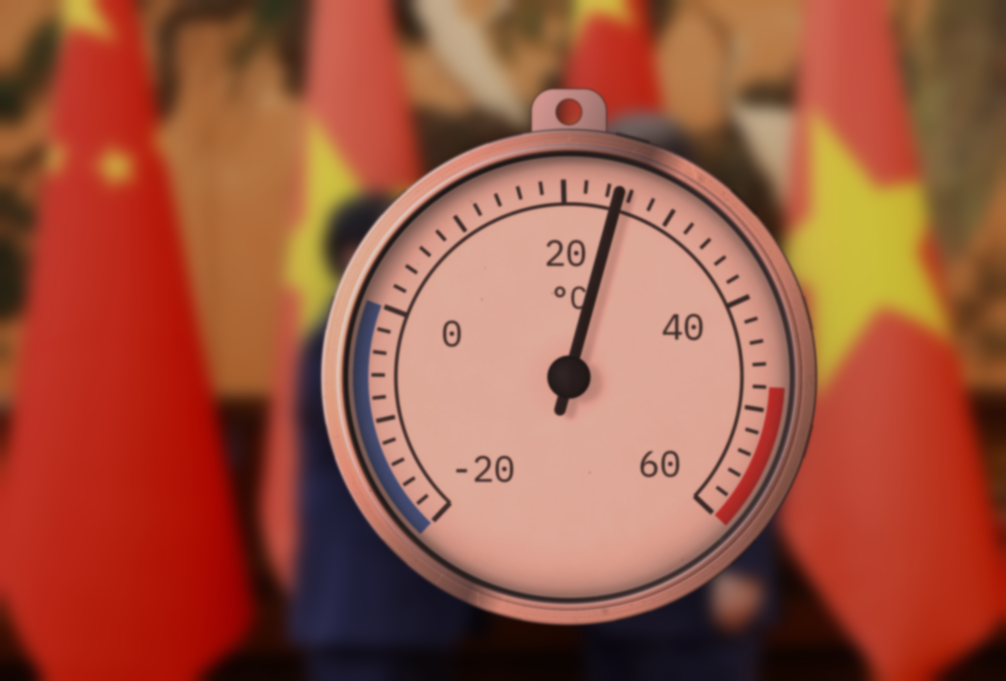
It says 25,°C
